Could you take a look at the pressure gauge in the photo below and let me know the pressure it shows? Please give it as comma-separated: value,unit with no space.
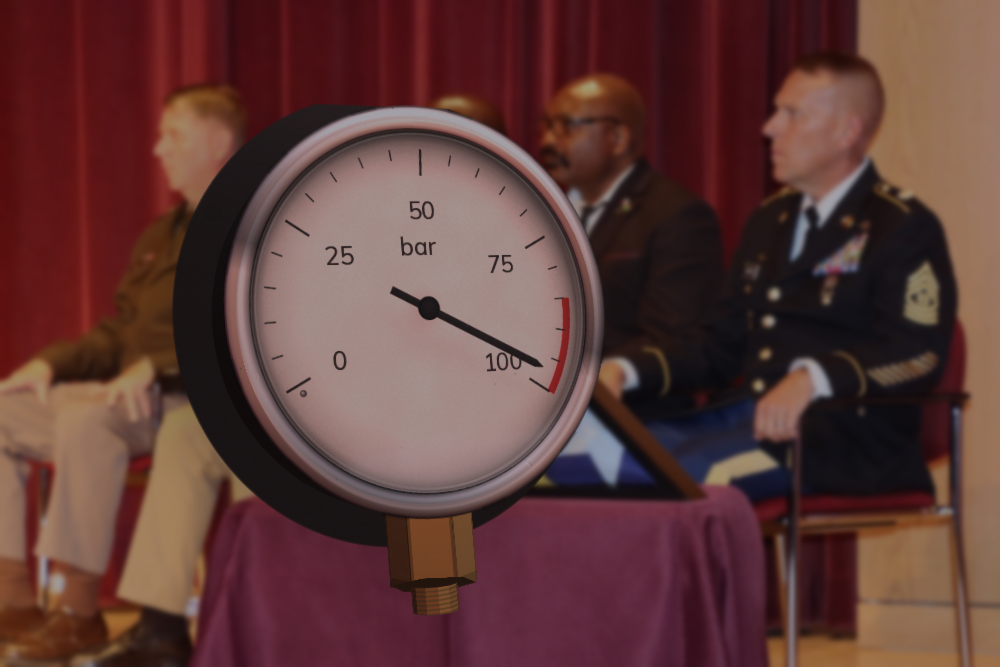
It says 97.5,bar
